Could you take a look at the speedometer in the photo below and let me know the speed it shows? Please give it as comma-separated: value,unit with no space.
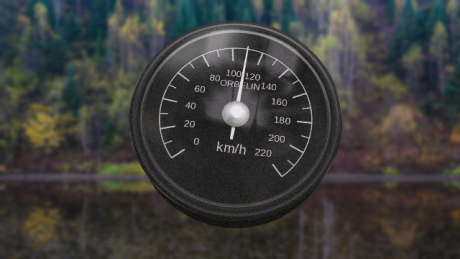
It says 110,km/h
